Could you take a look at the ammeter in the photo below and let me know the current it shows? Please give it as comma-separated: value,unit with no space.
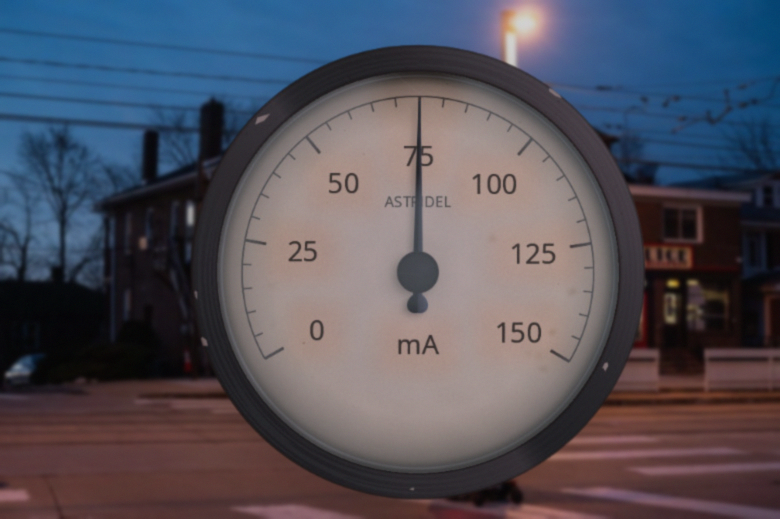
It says 75,mA
